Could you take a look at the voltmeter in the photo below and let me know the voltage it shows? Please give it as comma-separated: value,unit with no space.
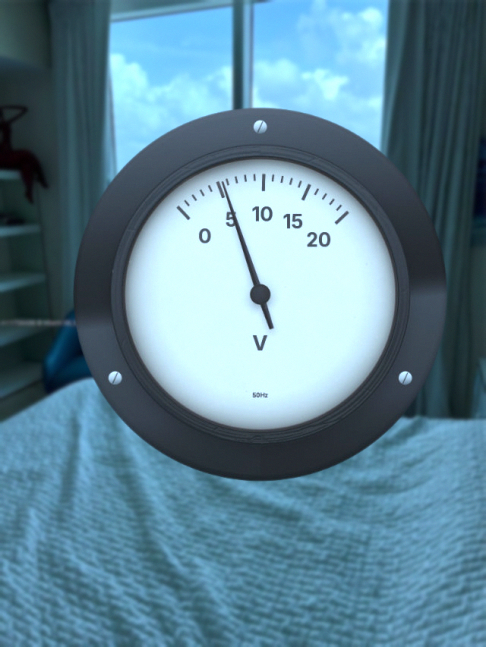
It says 5.5,V
